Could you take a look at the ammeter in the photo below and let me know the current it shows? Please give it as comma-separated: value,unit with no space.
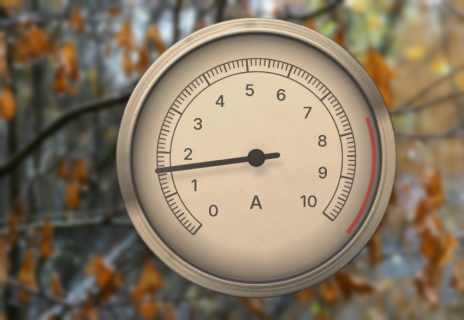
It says 1.6,A
